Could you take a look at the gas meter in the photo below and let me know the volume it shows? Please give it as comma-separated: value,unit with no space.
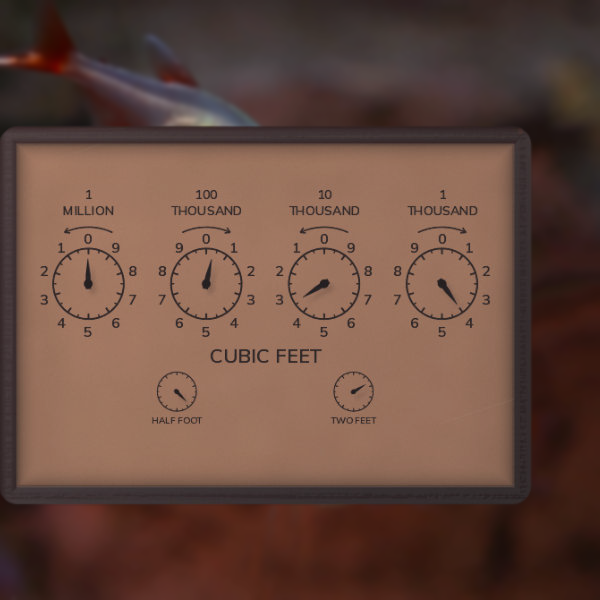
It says 3400,ft³
